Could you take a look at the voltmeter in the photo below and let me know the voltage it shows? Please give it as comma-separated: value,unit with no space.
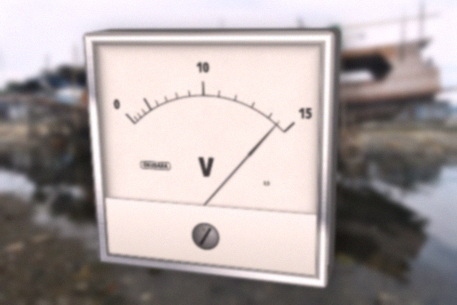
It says 14.5,V
